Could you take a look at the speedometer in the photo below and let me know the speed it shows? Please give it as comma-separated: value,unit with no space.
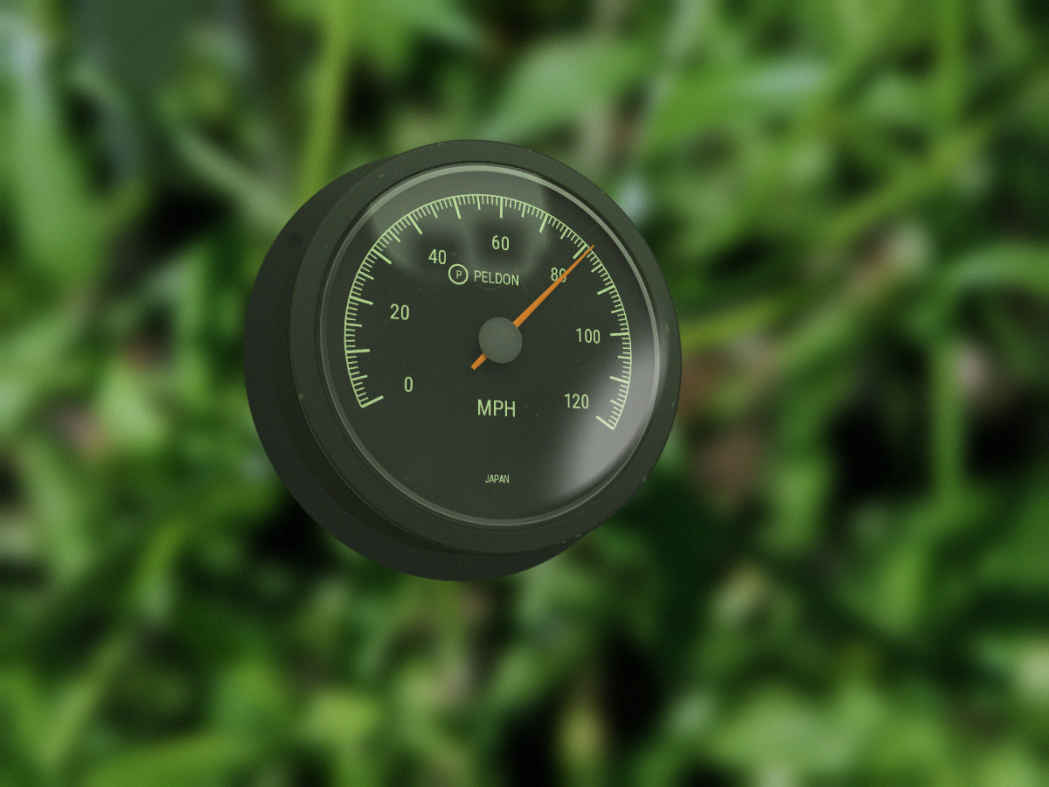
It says 81,mph
